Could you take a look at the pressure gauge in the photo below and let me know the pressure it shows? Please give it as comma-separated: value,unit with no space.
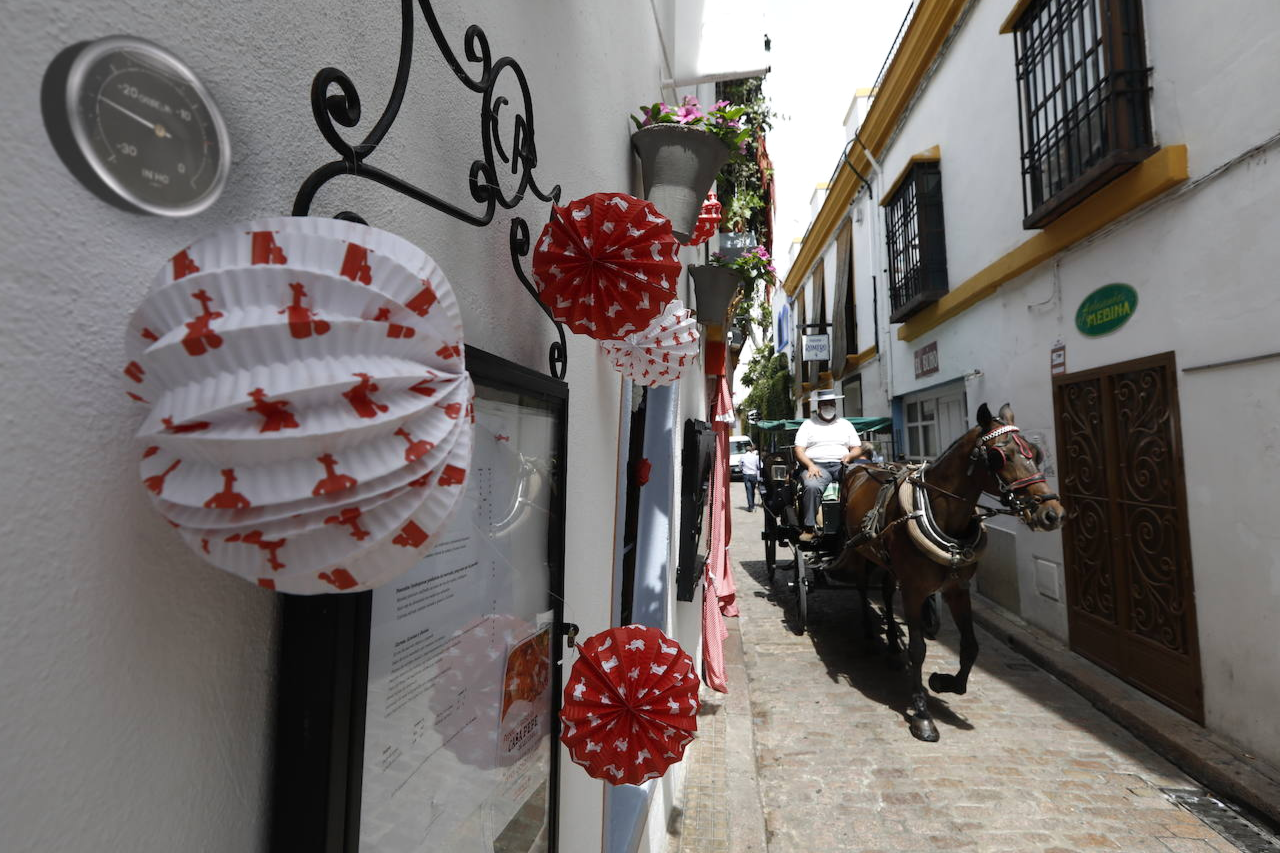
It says -24,inHg
